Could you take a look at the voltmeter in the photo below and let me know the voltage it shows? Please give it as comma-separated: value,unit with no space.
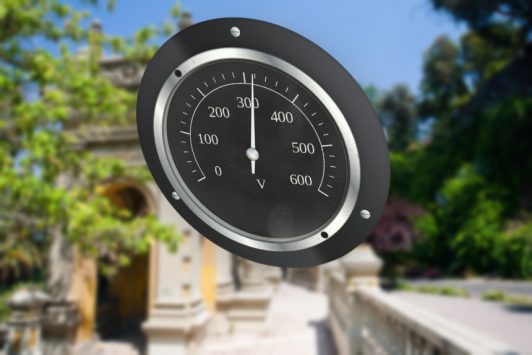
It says 320,V
